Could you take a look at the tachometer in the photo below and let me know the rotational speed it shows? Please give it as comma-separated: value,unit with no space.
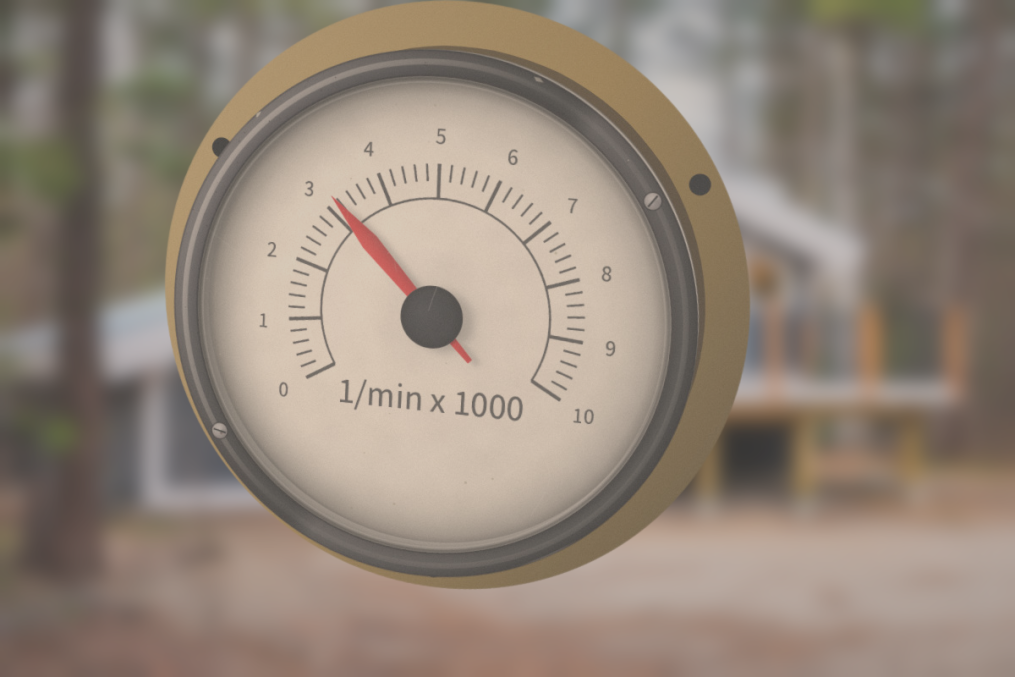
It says 3200,rpm
